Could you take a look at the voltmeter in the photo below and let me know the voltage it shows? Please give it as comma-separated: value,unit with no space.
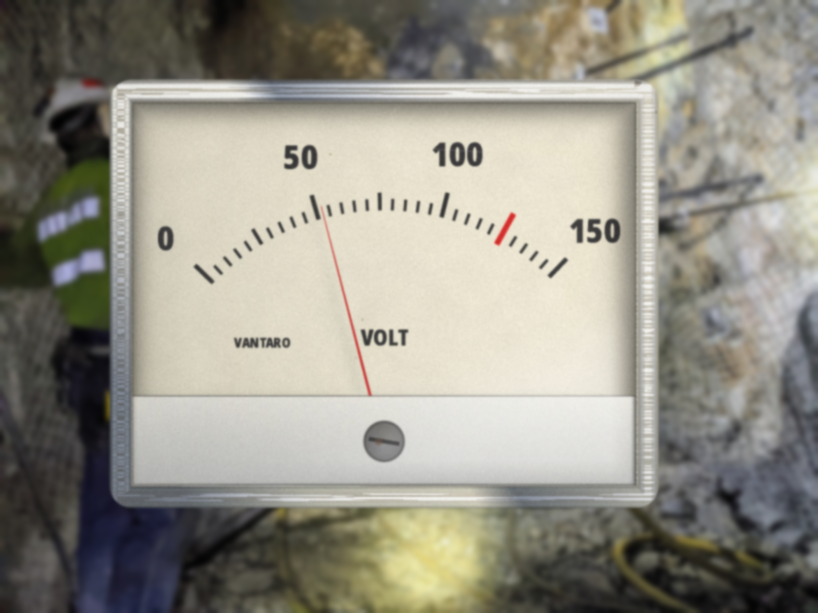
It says 52.5,V
